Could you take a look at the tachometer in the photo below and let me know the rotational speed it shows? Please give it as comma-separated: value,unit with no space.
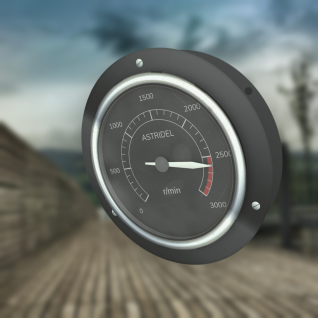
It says 2600,rpm
